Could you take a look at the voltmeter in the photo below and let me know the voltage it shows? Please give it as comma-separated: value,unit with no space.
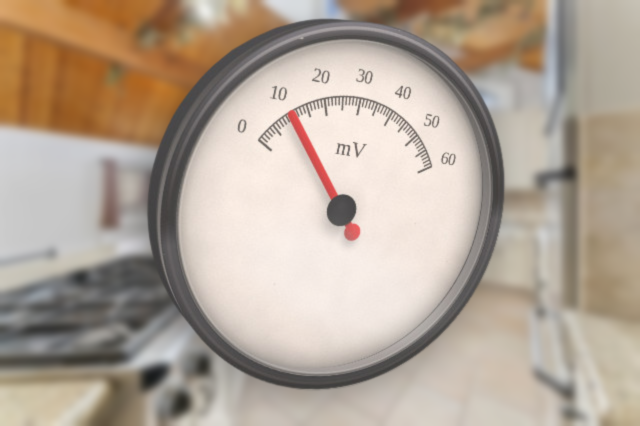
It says 10,mV
